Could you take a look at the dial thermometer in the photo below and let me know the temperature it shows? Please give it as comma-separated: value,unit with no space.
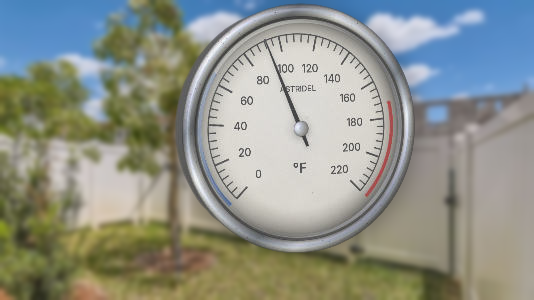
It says 92,°F
